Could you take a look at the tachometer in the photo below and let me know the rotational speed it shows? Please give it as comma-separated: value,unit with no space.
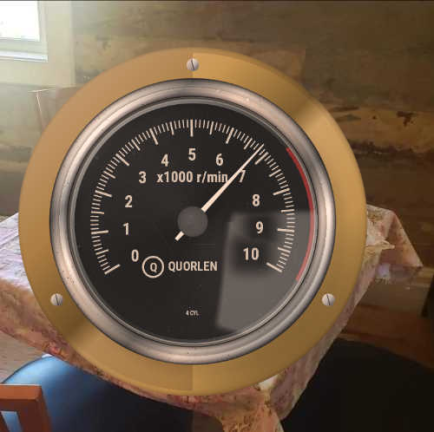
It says 6800,rpm
